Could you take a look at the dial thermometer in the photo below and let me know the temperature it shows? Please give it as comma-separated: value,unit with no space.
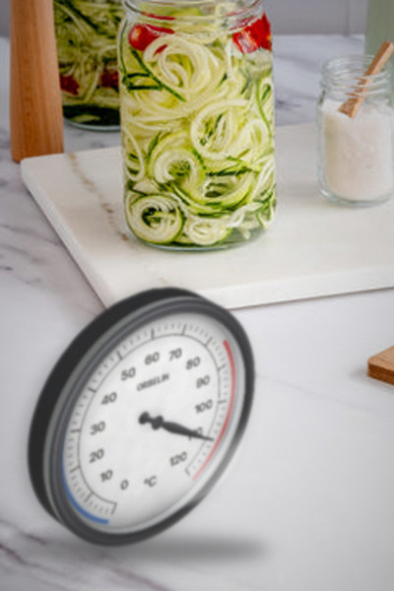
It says 110,°C
